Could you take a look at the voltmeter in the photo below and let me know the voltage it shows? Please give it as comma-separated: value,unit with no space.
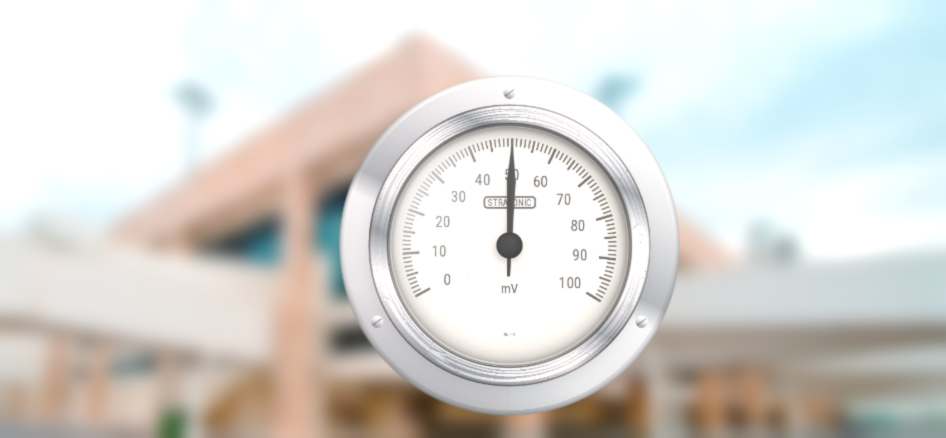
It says 50,mV
